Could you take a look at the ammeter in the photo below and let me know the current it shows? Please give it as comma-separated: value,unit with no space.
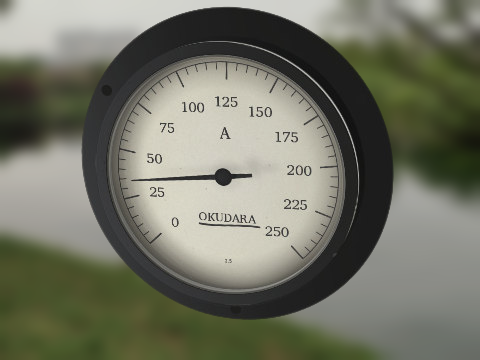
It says 35,A
